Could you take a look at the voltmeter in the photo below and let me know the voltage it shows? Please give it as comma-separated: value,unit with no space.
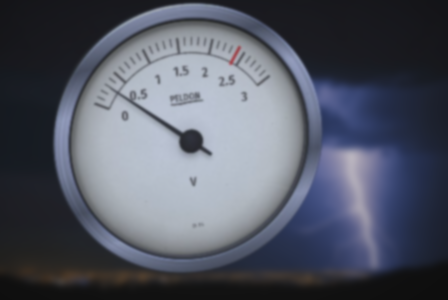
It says 0.3,V
